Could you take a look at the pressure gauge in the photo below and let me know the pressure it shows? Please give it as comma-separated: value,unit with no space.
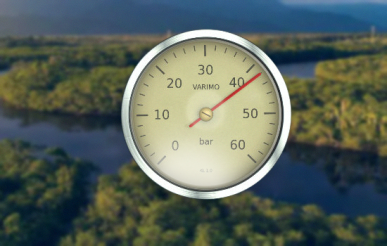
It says 42,bar
